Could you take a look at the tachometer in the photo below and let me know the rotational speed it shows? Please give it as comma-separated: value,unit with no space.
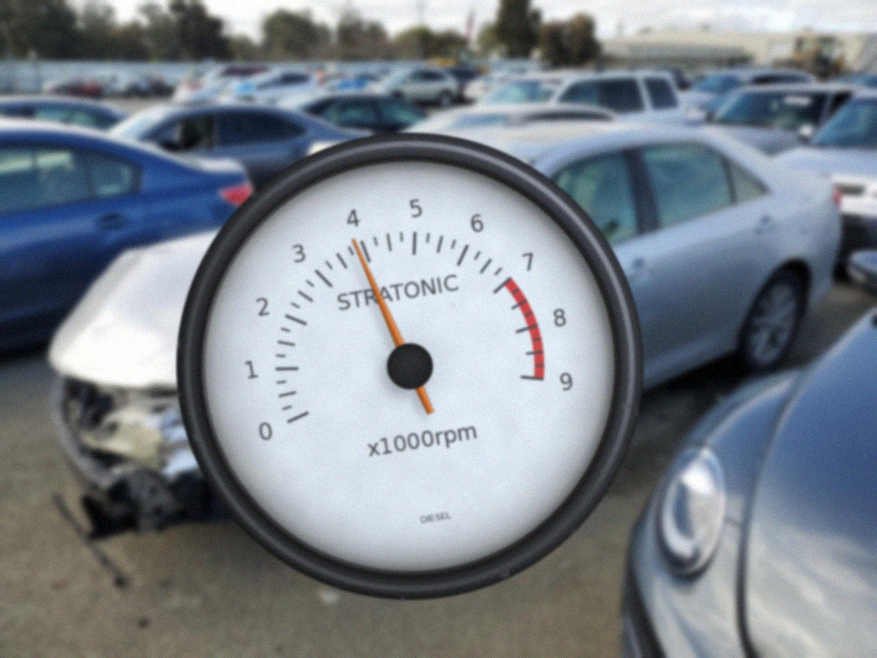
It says 3875,rpm
